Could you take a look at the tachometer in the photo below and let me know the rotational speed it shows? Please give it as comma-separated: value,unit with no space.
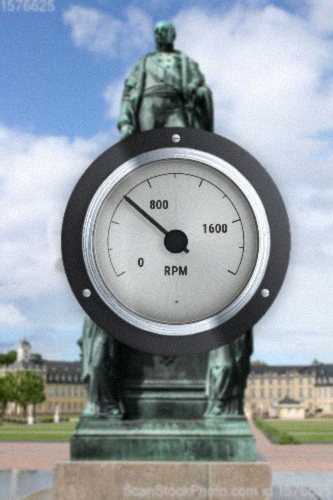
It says 600,rpm
